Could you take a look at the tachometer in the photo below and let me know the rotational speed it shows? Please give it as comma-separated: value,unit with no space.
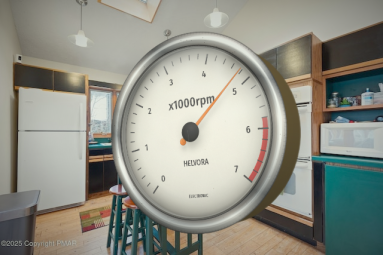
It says 4800,rpm
